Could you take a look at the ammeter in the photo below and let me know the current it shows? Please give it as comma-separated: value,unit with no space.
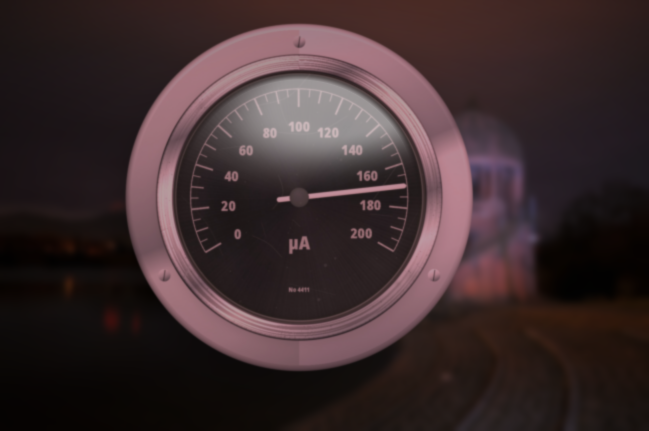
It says 170,µA
